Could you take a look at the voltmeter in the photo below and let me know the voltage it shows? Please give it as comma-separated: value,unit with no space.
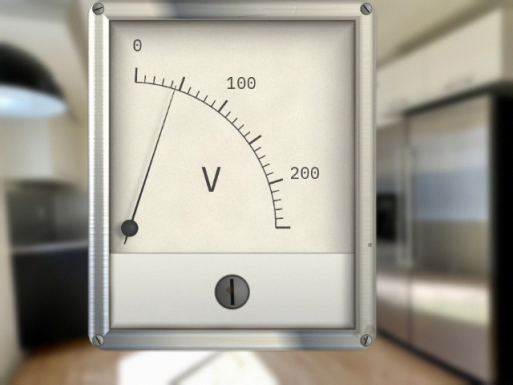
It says 45,V
